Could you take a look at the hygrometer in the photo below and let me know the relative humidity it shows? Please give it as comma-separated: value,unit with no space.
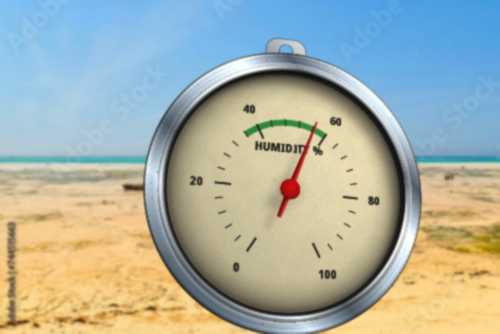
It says 56,%
